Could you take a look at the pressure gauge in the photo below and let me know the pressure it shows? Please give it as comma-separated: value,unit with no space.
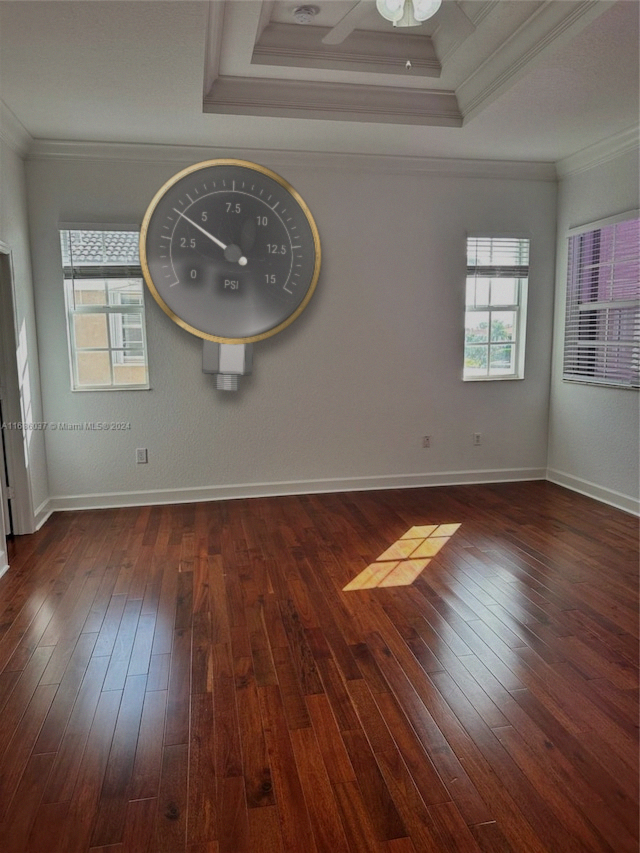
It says 4,psi
